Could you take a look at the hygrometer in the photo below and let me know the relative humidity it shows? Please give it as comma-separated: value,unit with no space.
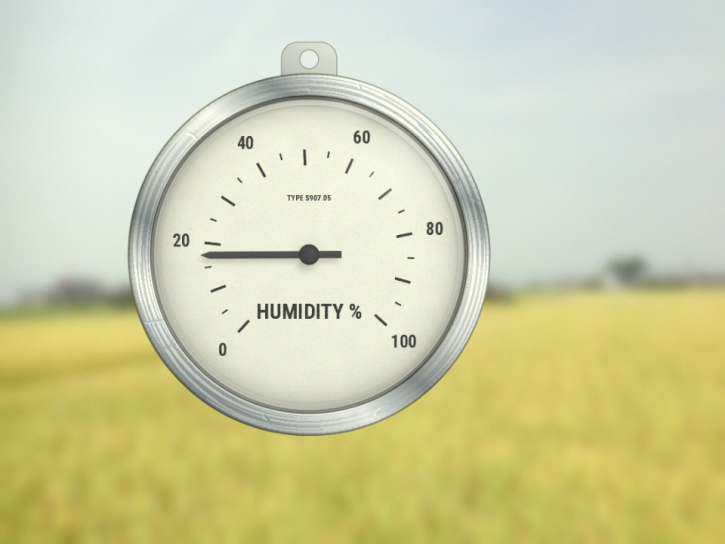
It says 17.5,%
